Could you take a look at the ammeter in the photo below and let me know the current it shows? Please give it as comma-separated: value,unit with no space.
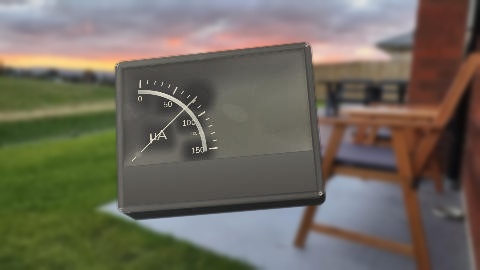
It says 80,µA
